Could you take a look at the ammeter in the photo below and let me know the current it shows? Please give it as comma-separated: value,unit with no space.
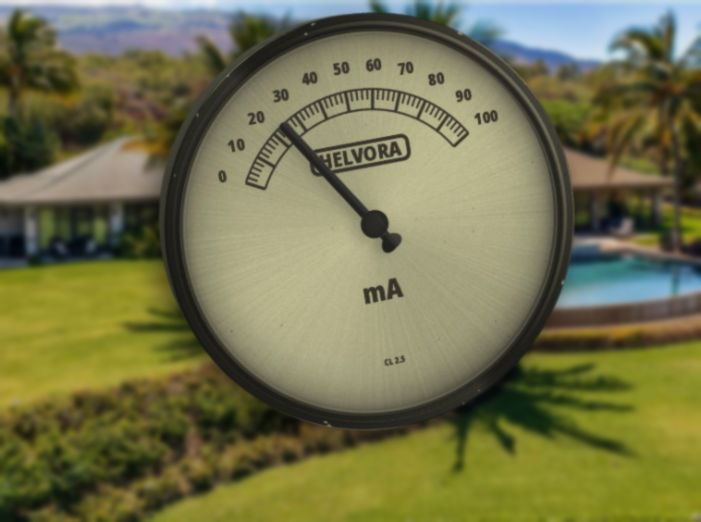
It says 24,mA
